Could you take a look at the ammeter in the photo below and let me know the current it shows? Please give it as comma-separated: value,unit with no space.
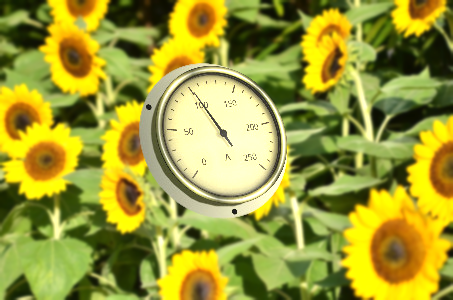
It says 100,A
